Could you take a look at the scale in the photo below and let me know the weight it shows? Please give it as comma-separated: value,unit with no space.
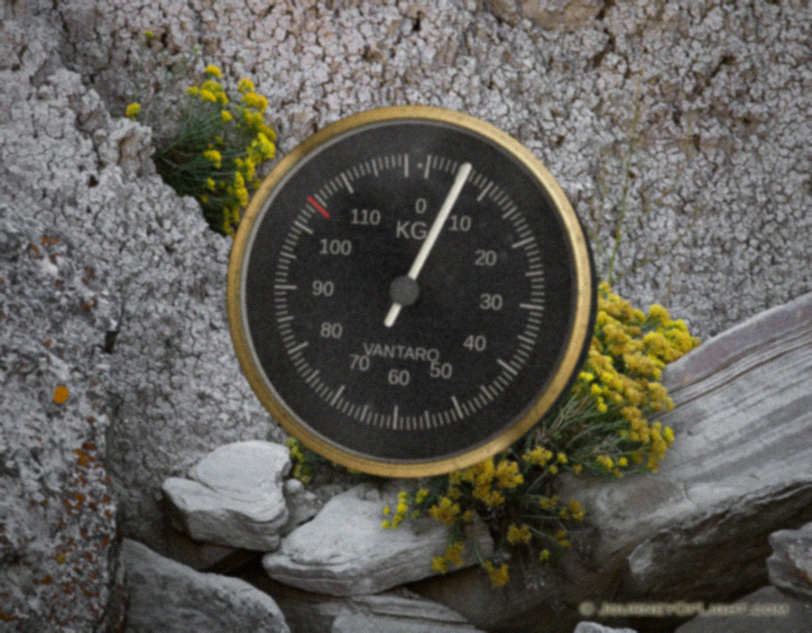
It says 6,kg
